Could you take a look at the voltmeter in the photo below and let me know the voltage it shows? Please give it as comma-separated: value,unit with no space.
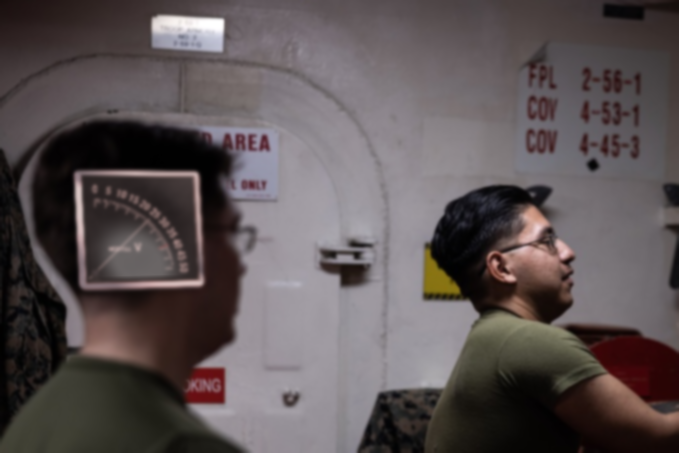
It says 25,V
